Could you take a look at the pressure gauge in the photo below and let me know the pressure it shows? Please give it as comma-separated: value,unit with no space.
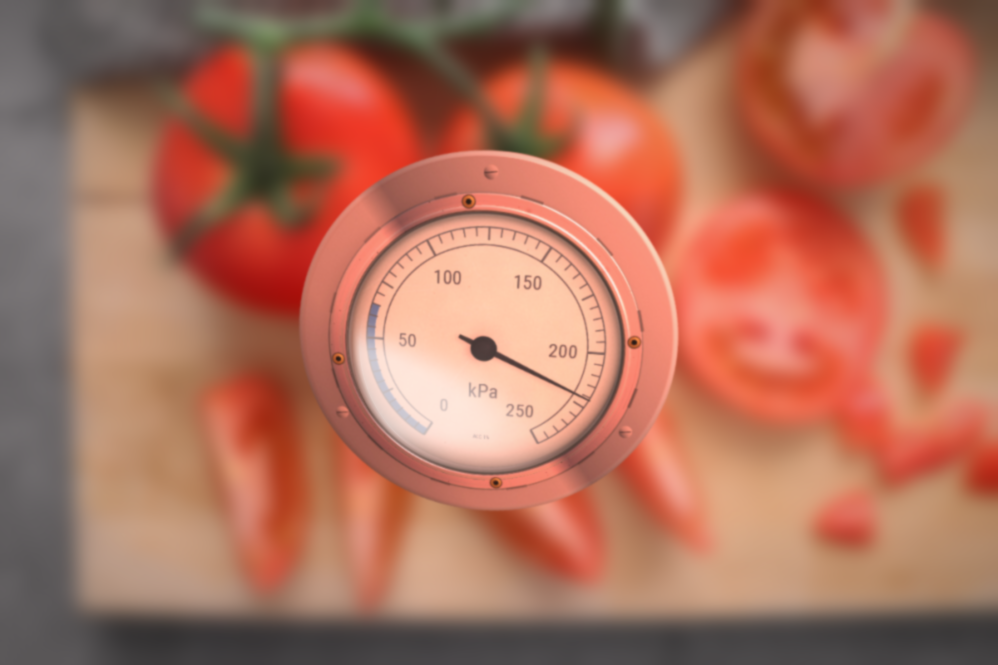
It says 220,kPa
